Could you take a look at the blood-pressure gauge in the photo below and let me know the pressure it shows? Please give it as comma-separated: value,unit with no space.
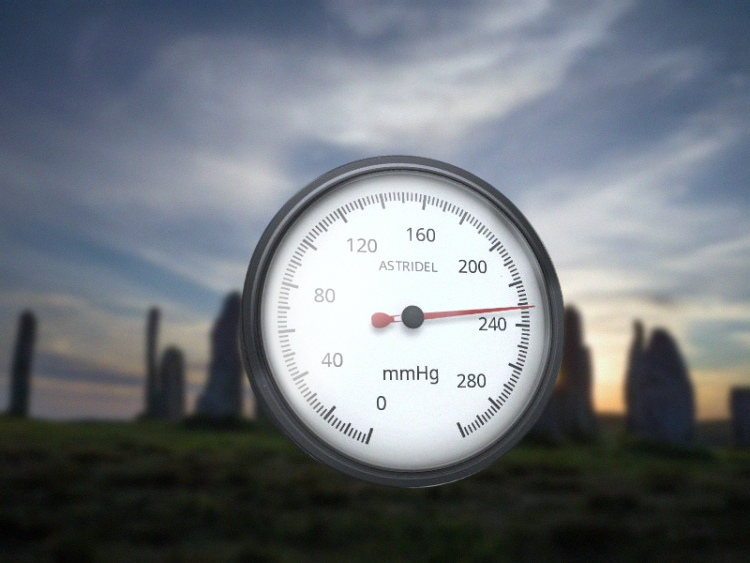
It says 232,mmHg
